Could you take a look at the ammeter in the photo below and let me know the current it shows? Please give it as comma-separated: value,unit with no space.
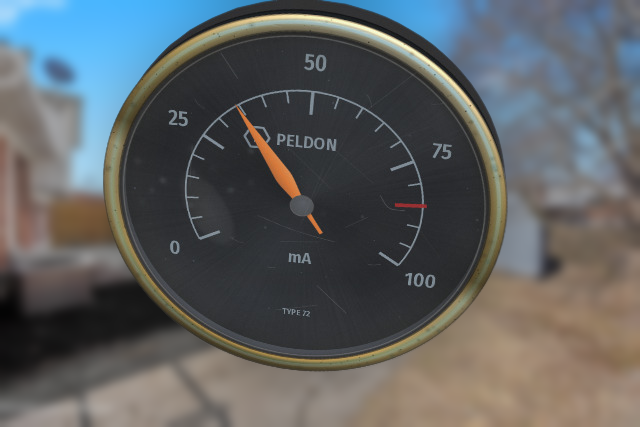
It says 35,mA
